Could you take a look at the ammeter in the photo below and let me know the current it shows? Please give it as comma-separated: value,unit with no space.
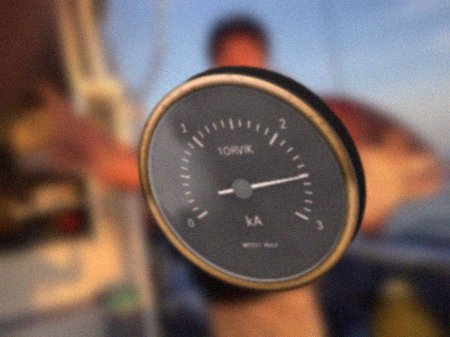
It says 2.5,kA
